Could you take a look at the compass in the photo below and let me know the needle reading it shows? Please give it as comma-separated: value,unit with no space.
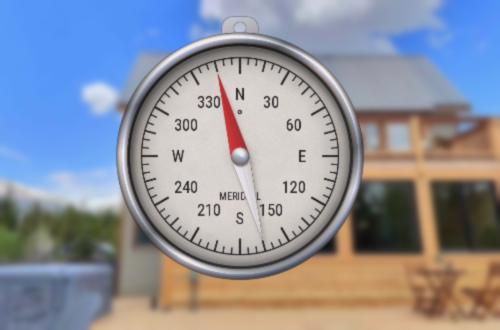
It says 345,°
